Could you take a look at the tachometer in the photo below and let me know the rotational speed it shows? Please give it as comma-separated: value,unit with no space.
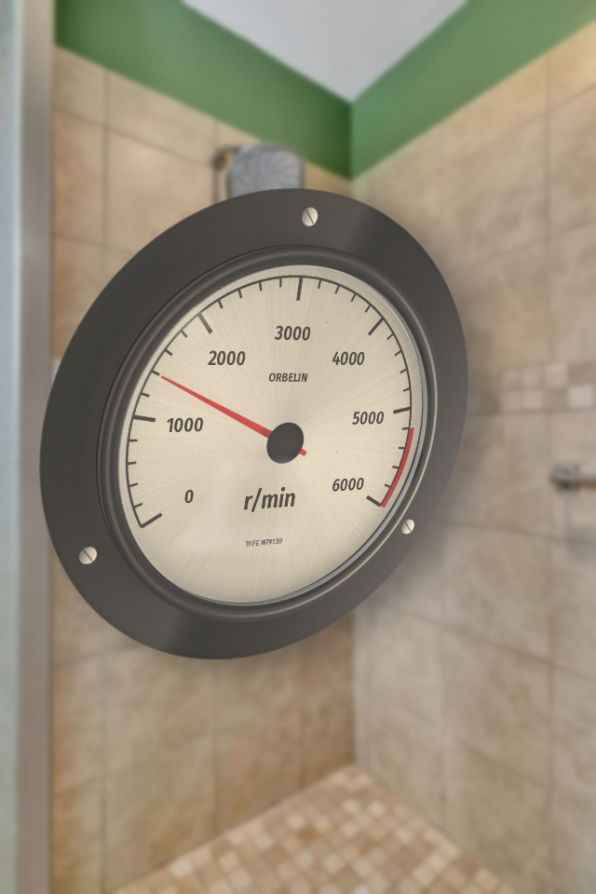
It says 1400,rpm
